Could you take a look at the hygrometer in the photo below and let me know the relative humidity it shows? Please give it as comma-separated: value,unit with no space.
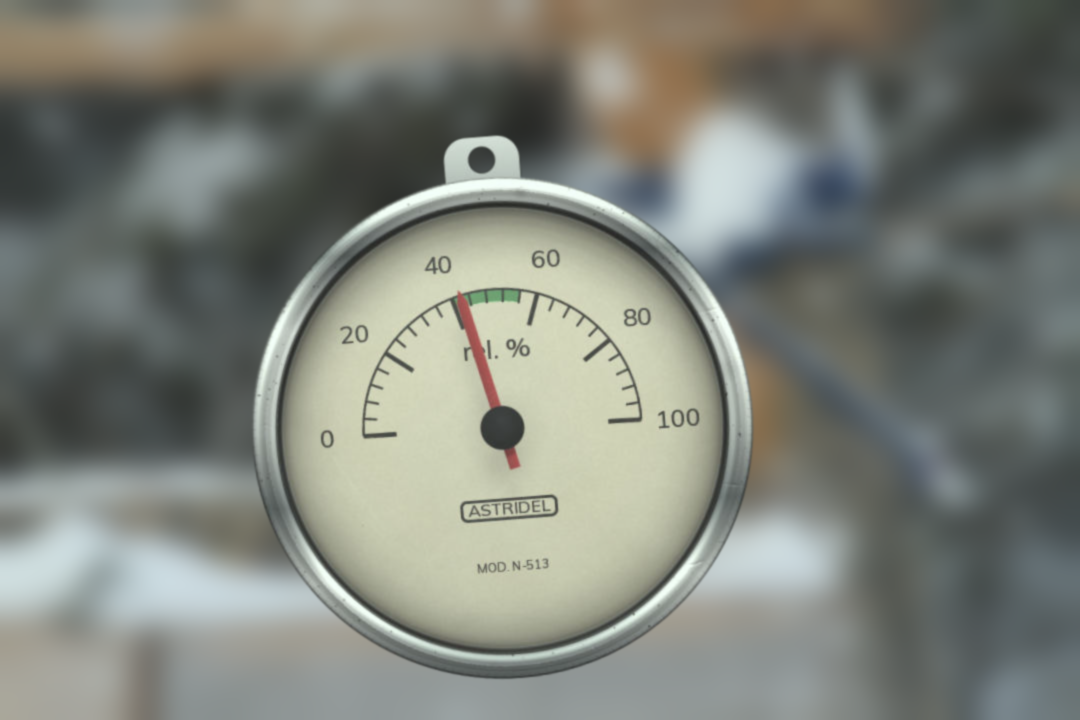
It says 42,%
